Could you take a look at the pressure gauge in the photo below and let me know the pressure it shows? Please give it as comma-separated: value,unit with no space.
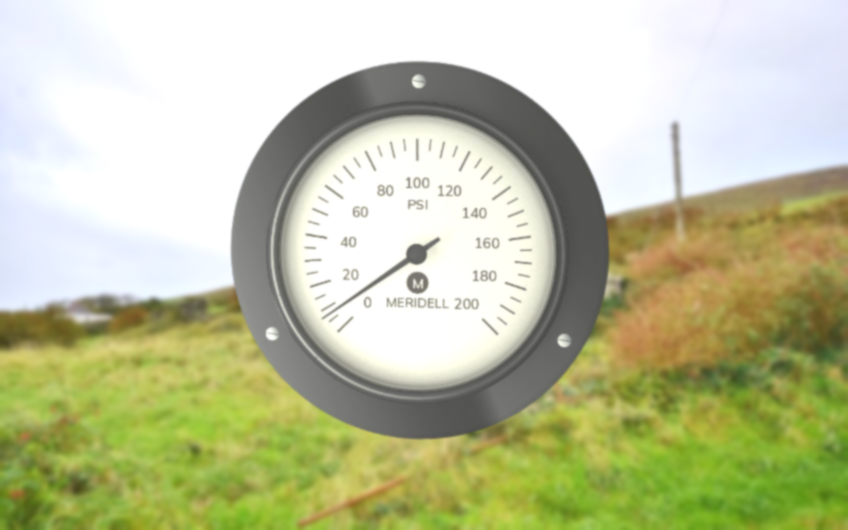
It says 7.5,psi
